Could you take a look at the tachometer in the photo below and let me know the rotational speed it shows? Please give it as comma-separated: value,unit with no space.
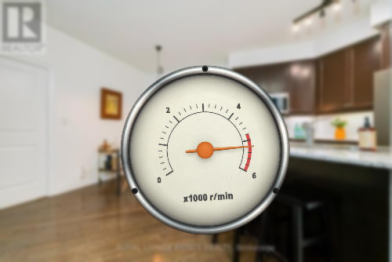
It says 5200,rpm
